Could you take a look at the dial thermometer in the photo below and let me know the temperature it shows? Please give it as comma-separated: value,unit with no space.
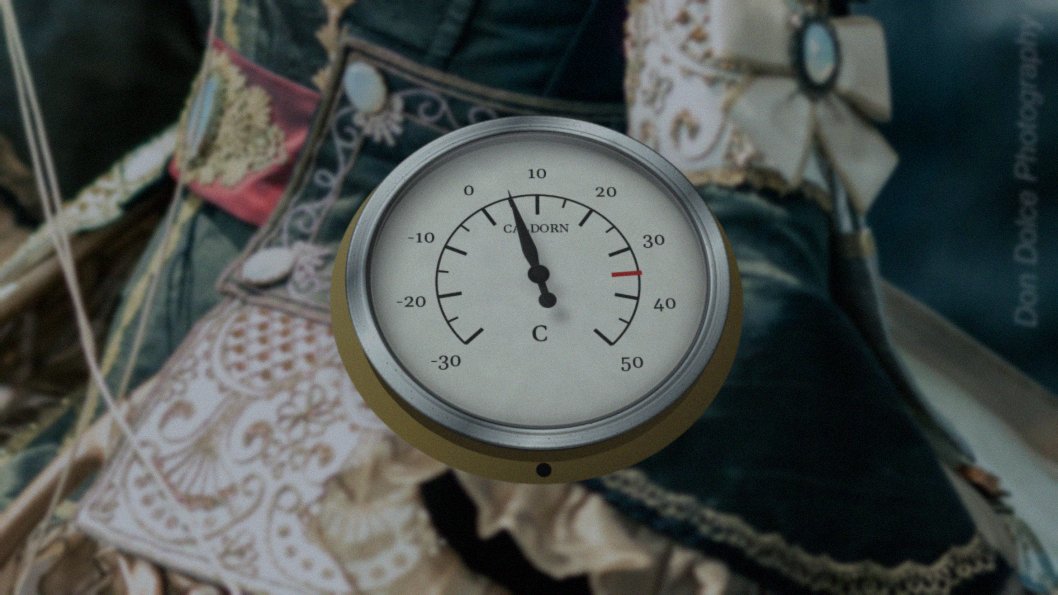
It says 5,°C
